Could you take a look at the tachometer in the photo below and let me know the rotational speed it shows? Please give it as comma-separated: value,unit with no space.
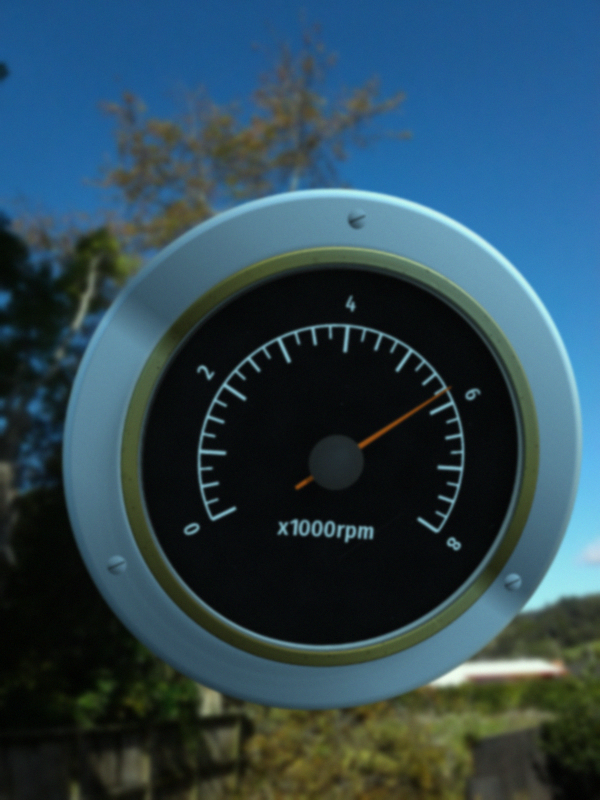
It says 5750,rpm
